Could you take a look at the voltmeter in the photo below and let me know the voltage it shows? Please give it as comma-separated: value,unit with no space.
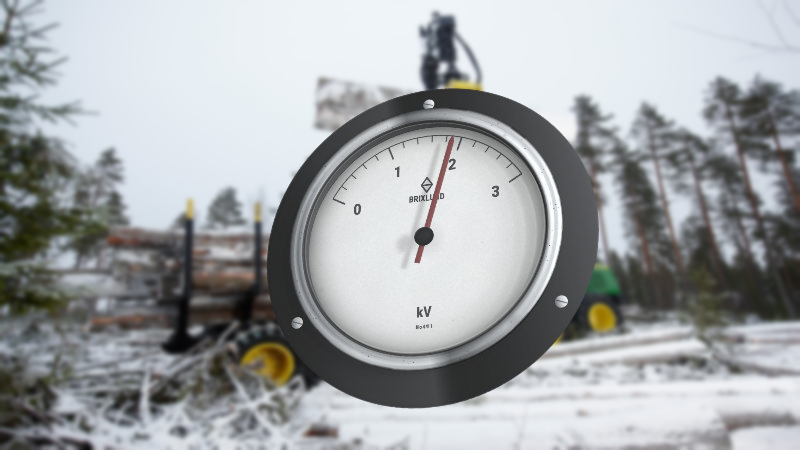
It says 1.9,kV
